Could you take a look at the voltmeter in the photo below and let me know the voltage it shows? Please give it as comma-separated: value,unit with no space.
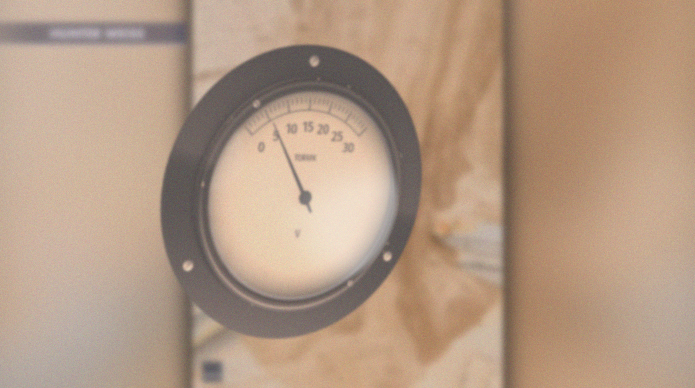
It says 5,V
